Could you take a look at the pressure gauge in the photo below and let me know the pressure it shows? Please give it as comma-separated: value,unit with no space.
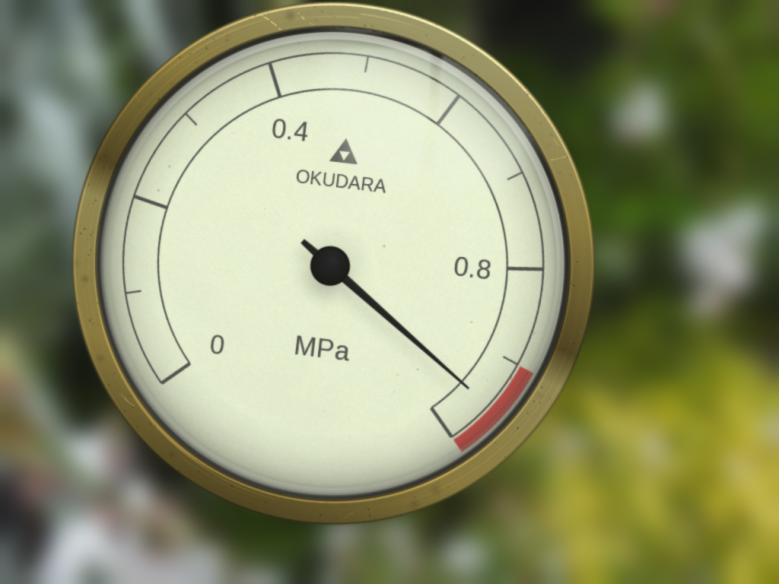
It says 0.95,MPa
